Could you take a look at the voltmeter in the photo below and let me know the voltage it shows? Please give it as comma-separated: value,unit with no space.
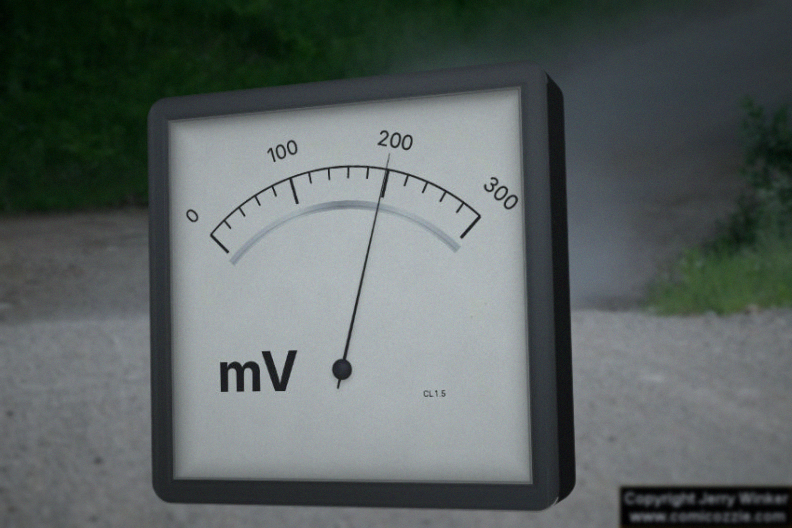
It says 200,mV
